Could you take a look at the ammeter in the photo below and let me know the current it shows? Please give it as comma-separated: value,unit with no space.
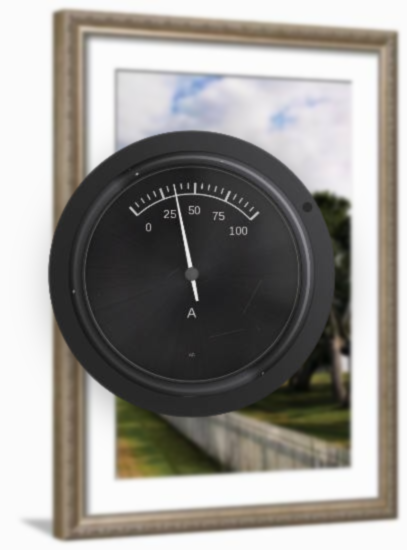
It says 35,A
